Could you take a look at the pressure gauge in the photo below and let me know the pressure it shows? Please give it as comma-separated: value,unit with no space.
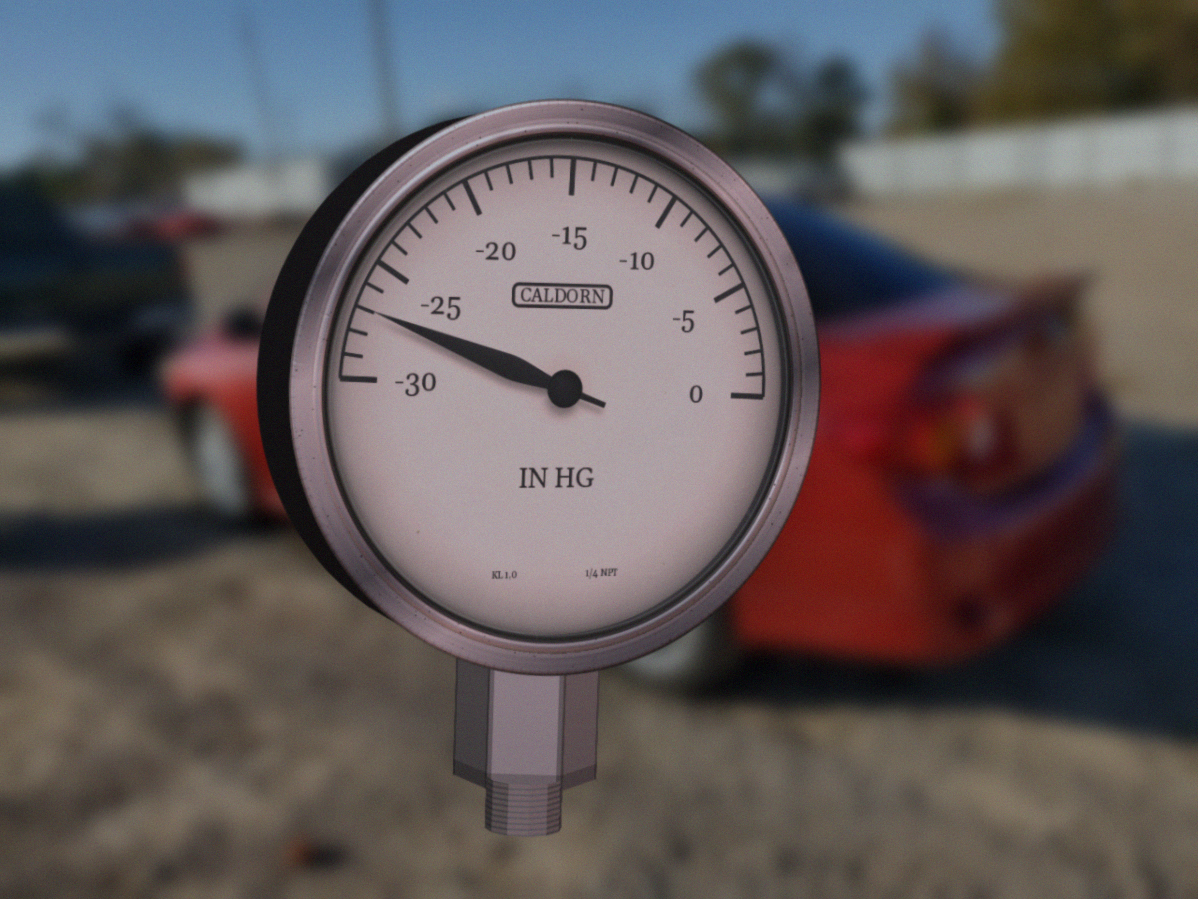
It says -27,inHg
